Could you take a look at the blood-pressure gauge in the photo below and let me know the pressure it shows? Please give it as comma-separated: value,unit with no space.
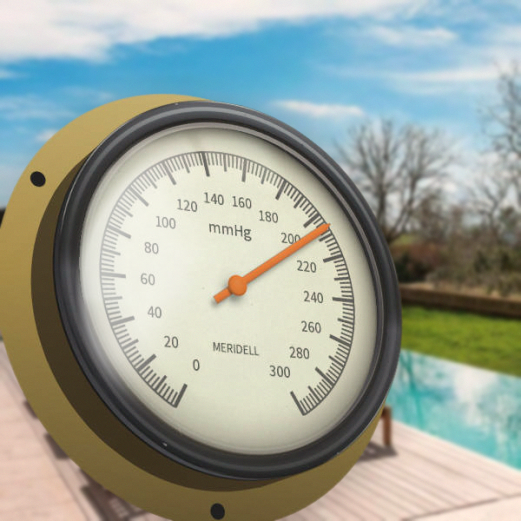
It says 206,mmHg
